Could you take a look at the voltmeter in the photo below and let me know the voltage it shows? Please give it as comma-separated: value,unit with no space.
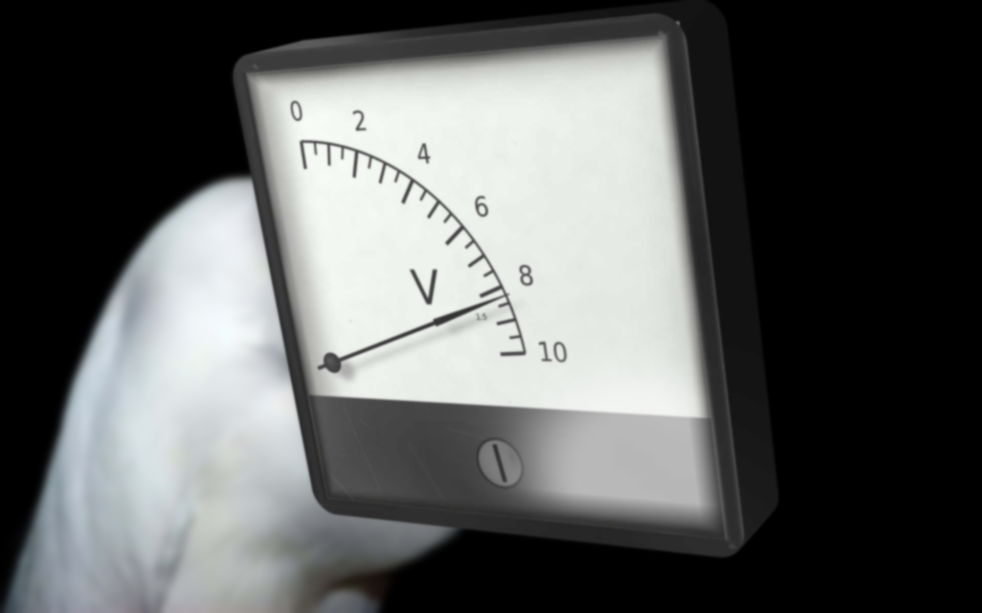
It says 8.25,V
